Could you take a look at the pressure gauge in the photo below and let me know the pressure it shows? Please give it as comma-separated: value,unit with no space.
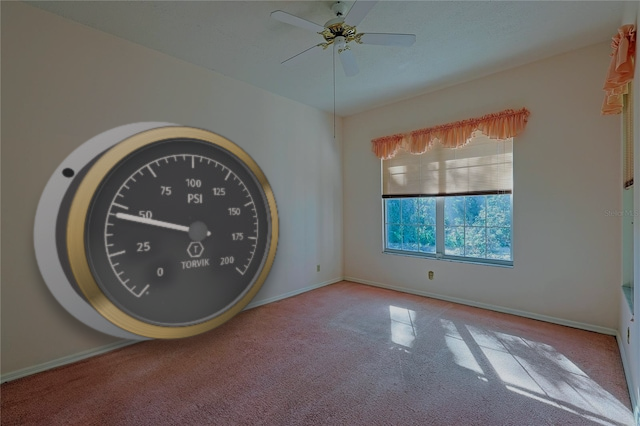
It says 45,psi
